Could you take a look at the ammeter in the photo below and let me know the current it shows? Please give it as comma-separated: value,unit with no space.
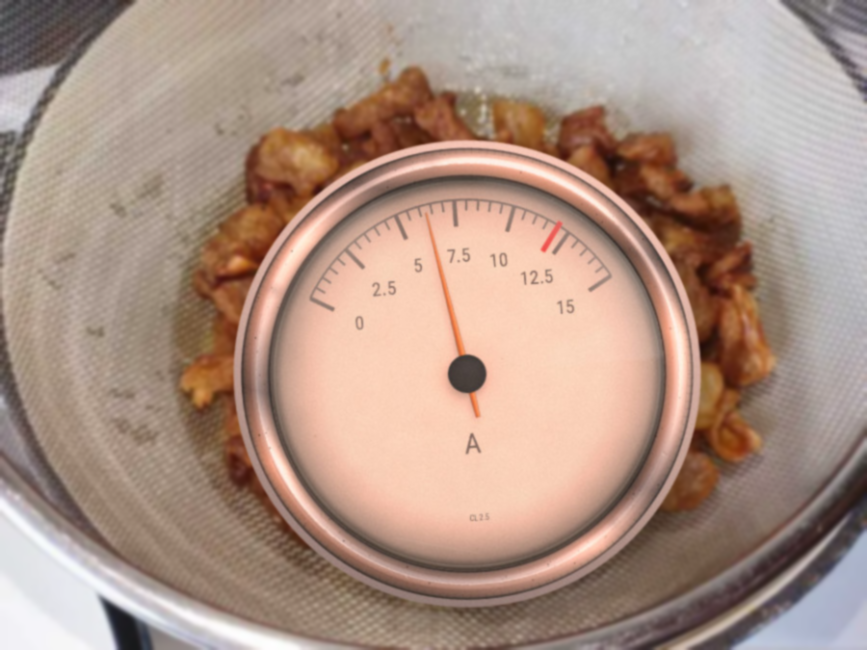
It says 6.25,A
